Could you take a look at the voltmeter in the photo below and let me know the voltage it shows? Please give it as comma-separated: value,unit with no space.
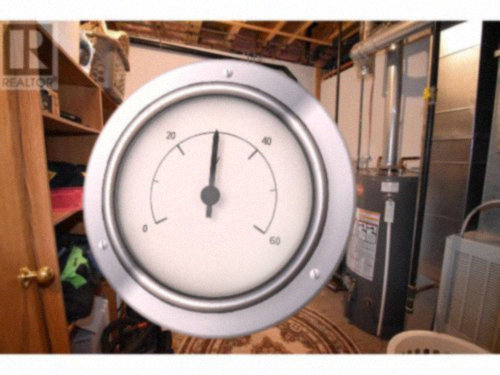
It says 30,V
